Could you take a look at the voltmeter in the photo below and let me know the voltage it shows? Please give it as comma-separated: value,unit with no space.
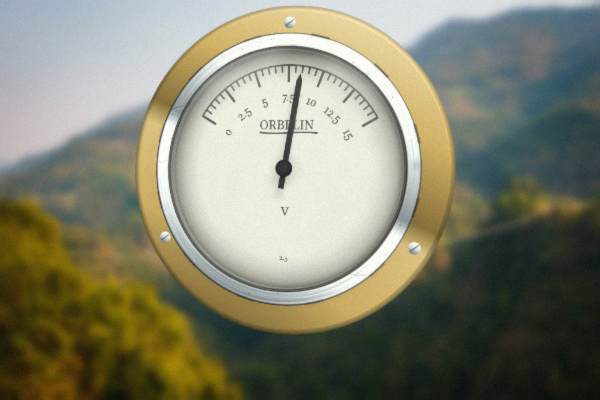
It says 8.5,V
